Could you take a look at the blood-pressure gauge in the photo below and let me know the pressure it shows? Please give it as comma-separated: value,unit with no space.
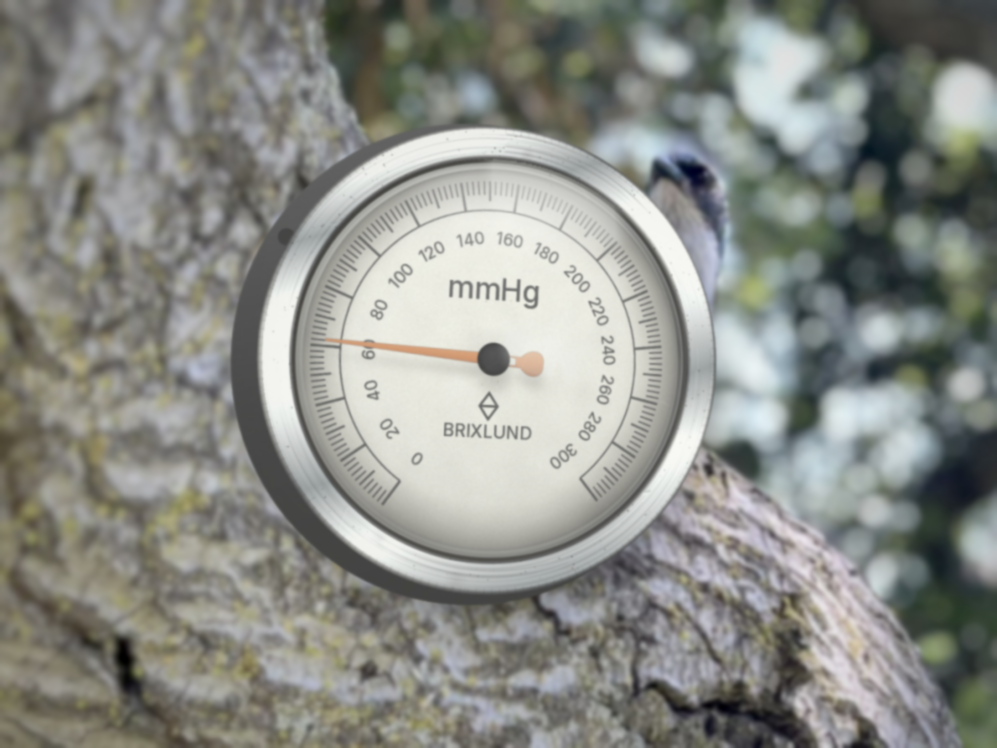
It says 62,mmHg
